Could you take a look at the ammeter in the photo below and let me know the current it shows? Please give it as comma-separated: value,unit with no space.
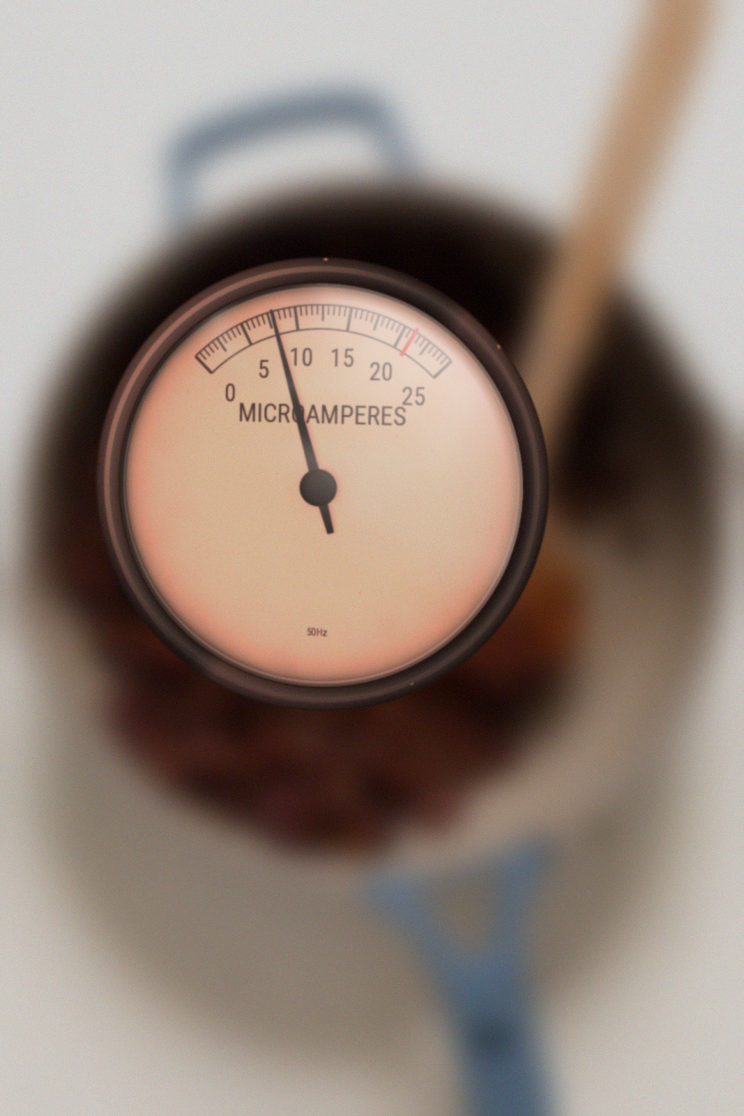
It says 8,µA
